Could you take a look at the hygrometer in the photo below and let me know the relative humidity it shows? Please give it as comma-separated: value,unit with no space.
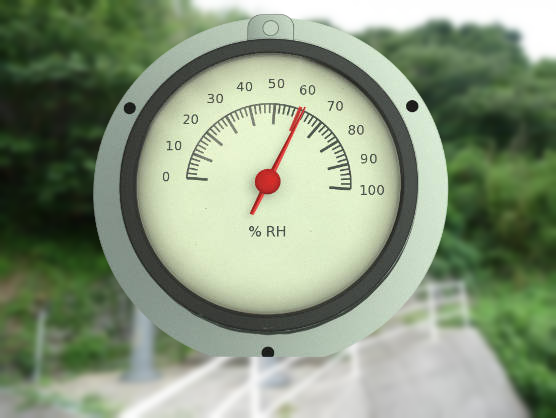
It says 62,%
